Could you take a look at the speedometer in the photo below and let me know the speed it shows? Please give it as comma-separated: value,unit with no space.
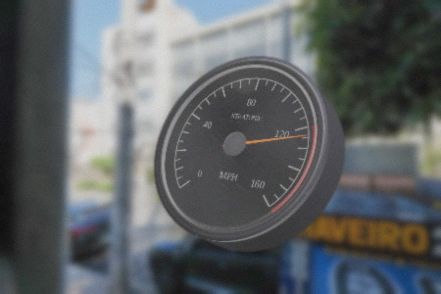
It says 125,mph
